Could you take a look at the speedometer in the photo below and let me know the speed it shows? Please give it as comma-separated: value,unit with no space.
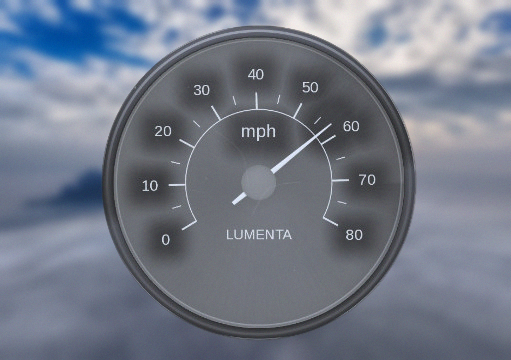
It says 57.5,mph
